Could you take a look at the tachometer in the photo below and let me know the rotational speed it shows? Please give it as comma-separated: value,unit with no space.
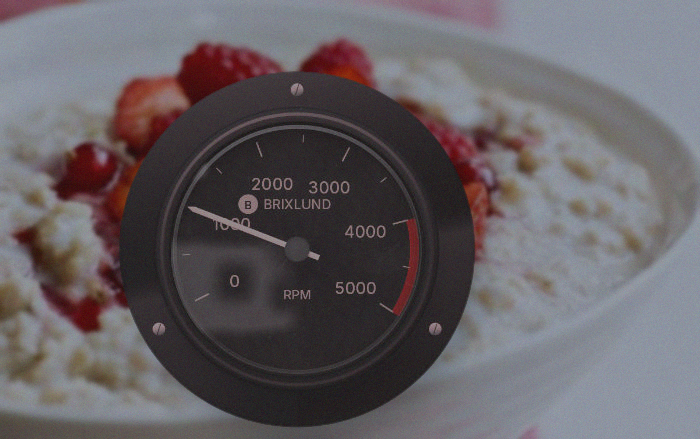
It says 1000,rpm
